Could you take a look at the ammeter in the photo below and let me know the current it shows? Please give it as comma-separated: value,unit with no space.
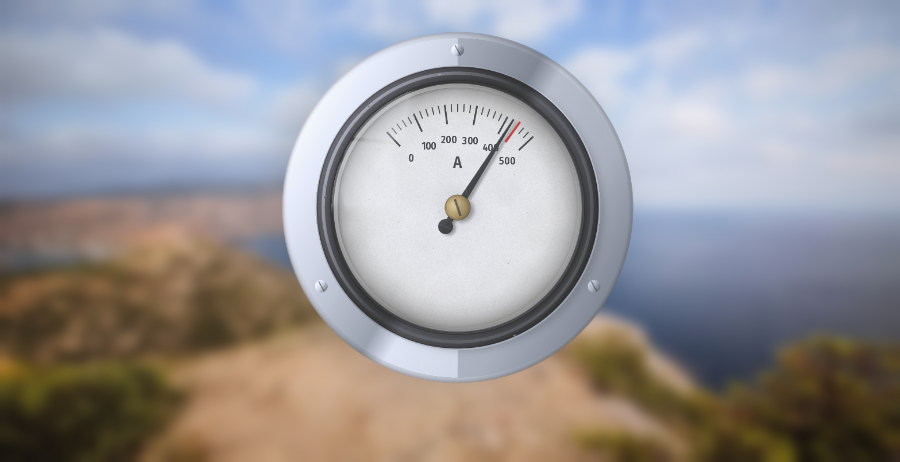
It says 420,A
